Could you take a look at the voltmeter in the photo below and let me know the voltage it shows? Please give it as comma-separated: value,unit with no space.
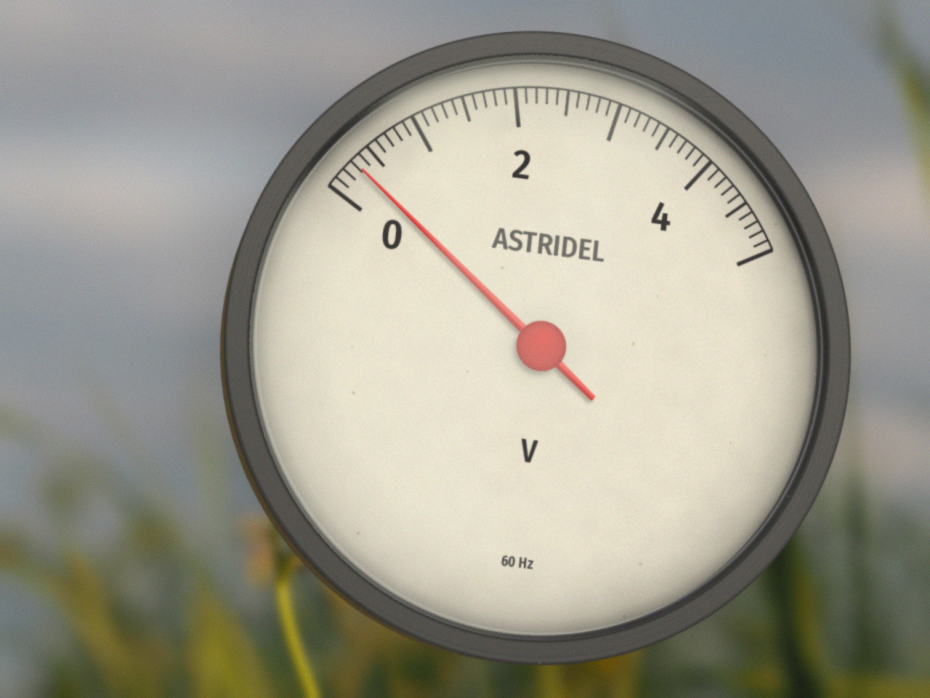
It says 0.3,V
